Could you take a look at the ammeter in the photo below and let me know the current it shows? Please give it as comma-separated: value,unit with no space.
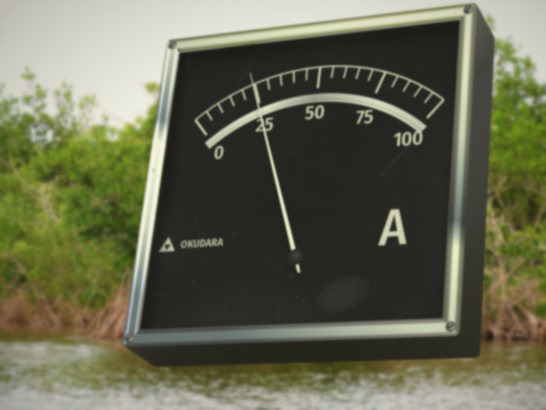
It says 25,A
